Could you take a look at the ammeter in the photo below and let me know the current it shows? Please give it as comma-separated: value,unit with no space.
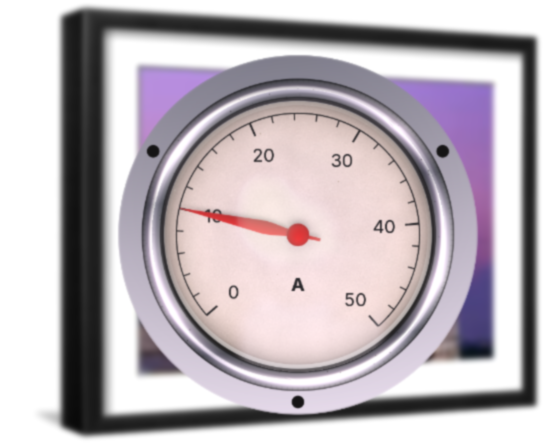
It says 10,A
